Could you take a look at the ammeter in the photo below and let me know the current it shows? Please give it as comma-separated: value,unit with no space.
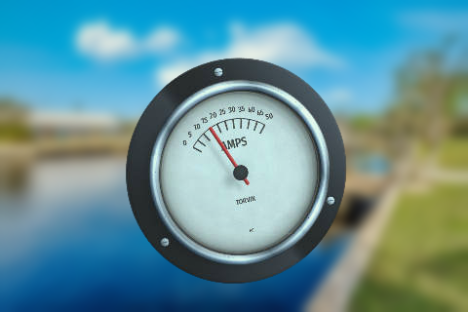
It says 15,A
